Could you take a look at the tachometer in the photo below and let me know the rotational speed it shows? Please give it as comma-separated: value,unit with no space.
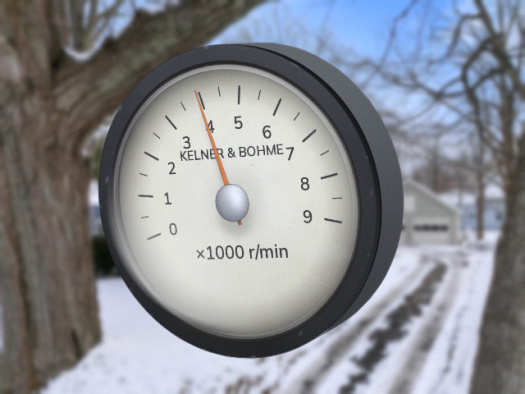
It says 4000,rpm
